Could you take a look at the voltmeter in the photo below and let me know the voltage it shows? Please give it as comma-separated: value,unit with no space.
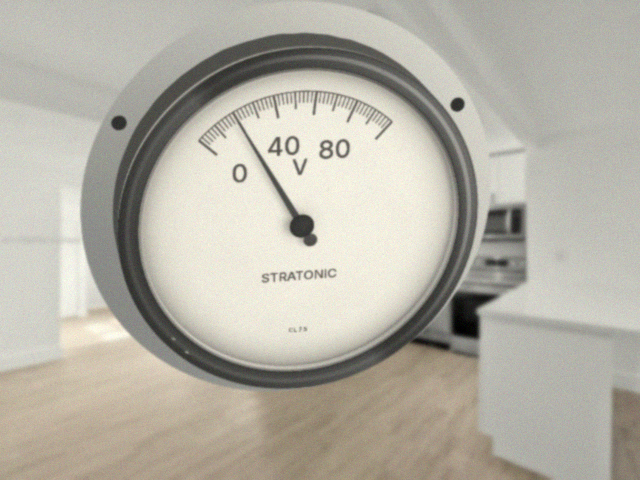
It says 20,V
